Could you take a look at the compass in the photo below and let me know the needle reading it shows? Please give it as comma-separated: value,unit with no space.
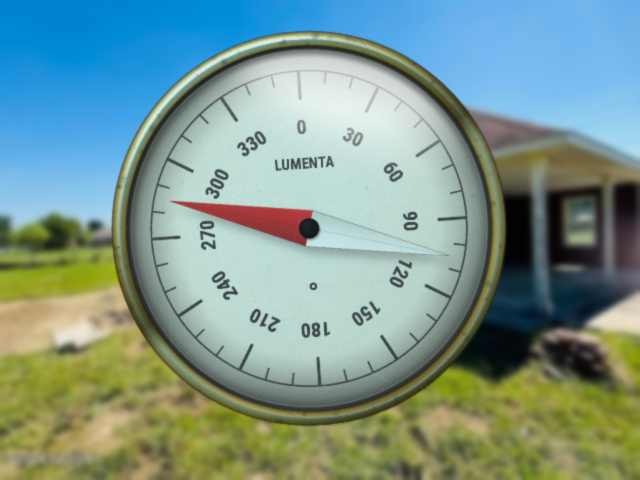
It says 285,°
